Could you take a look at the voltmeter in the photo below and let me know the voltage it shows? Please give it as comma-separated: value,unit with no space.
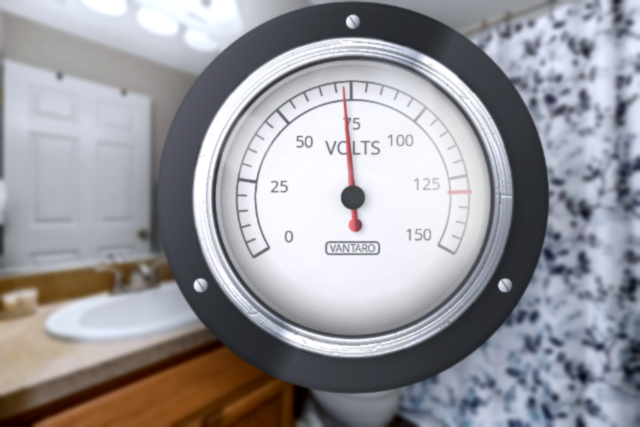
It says 72.5,V
